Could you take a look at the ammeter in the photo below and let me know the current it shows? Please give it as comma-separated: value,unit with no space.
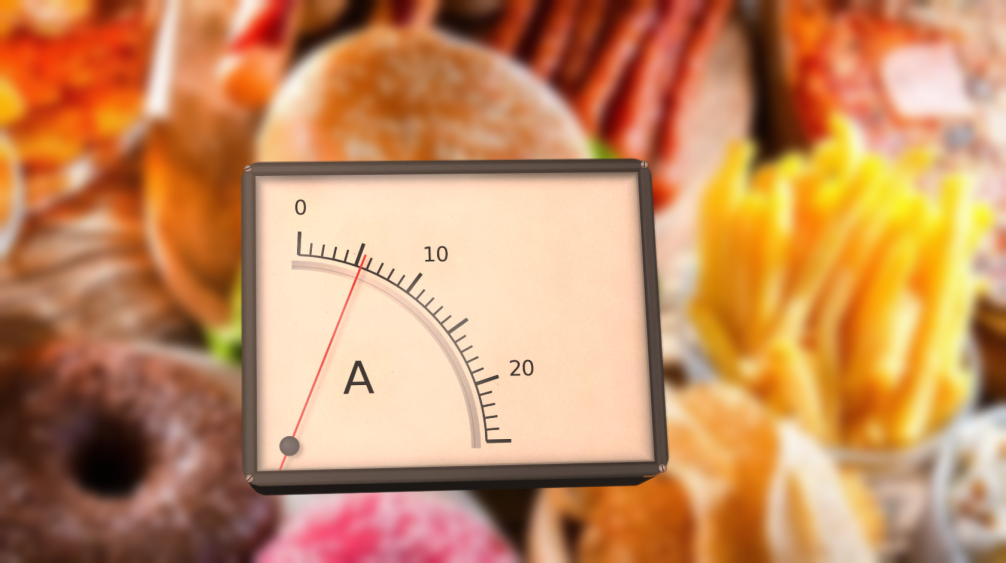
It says 5.5,A
